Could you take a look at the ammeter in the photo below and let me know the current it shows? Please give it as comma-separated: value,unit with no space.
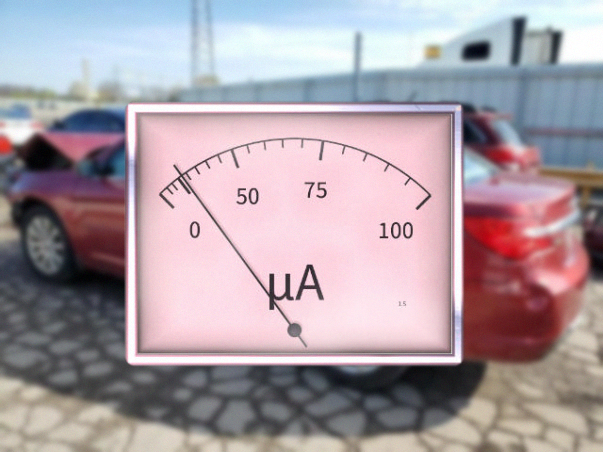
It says 27.5,µA
